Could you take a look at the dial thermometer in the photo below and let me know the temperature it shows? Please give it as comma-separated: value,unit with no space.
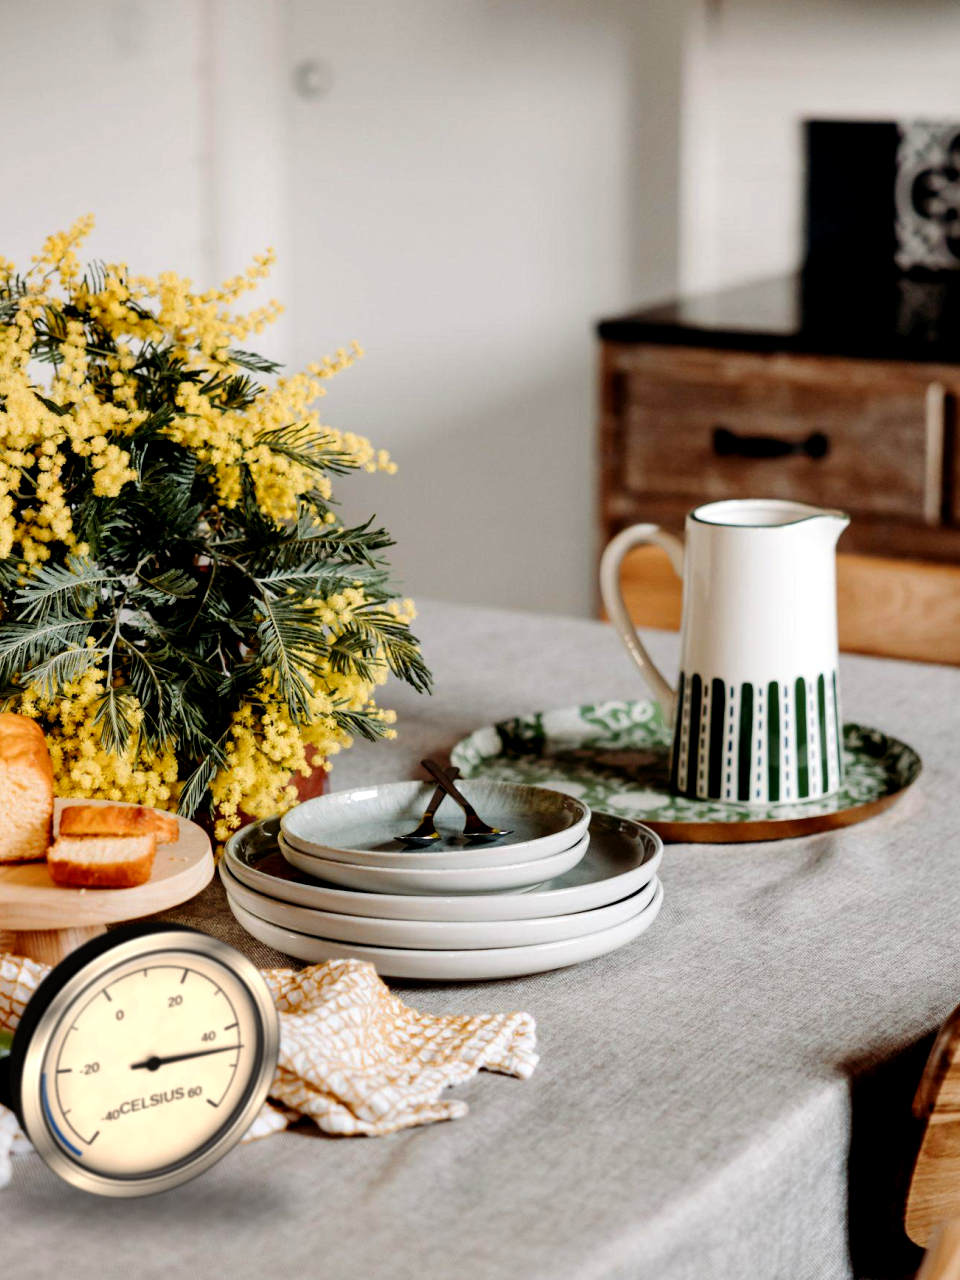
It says 45,°C
